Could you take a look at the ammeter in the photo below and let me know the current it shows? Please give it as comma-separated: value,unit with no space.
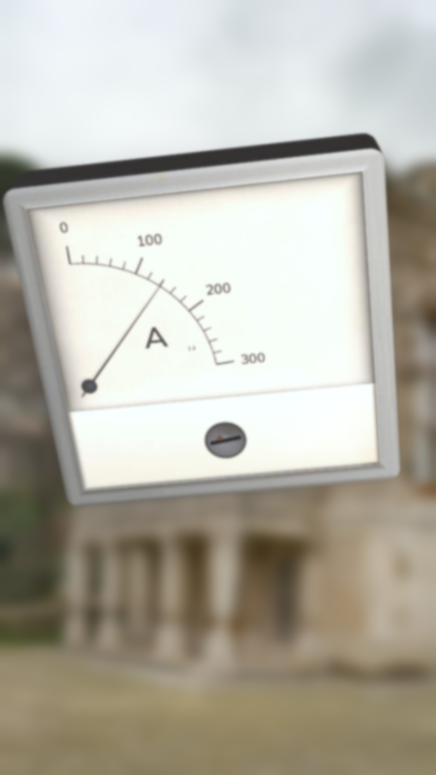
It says 140,A
